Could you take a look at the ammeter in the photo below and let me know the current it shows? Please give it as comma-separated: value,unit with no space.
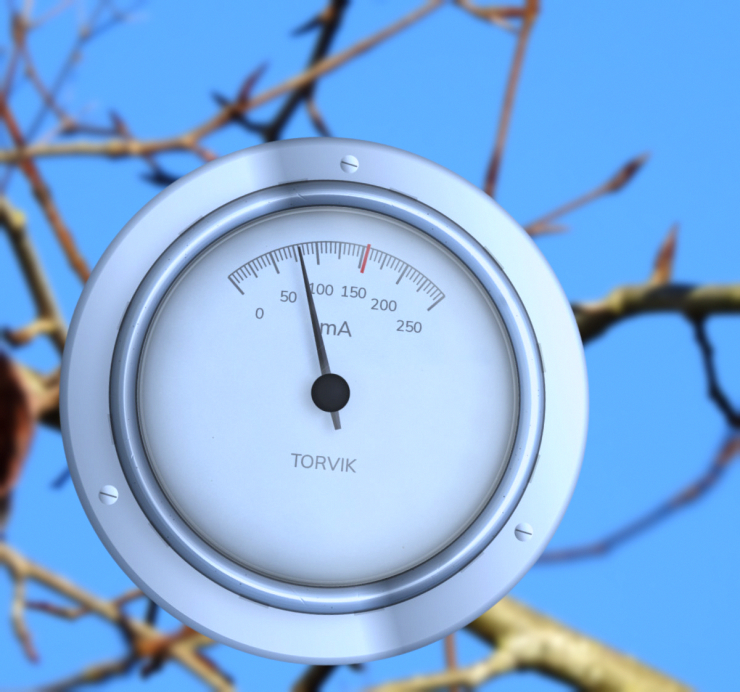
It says 80,mA
